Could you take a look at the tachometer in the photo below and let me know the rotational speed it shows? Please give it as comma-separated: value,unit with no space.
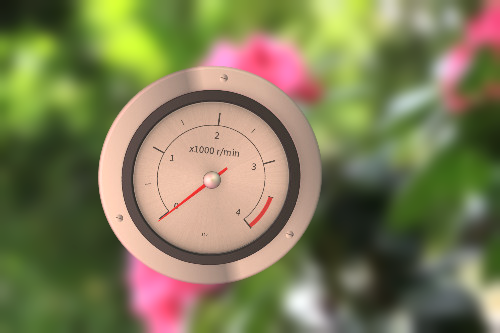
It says 0,rpm
